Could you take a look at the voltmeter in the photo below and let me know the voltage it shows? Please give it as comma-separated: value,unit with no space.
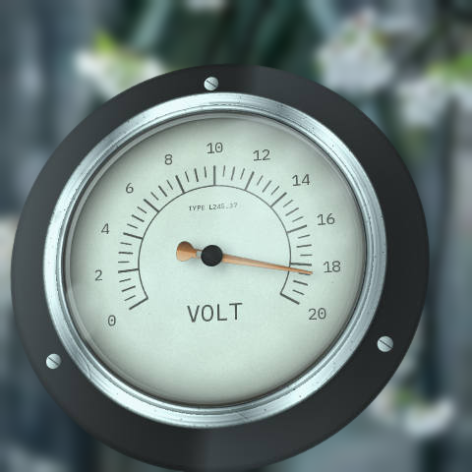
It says 18.5,V
